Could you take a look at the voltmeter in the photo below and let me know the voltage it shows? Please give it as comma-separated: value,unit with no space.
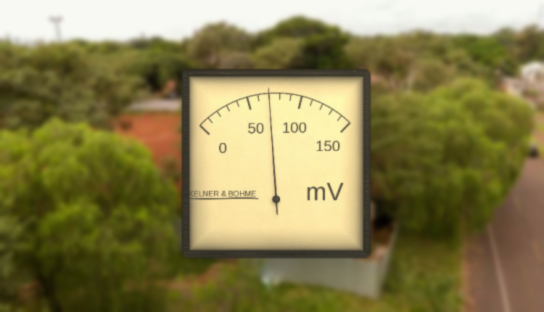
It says 70,mV
